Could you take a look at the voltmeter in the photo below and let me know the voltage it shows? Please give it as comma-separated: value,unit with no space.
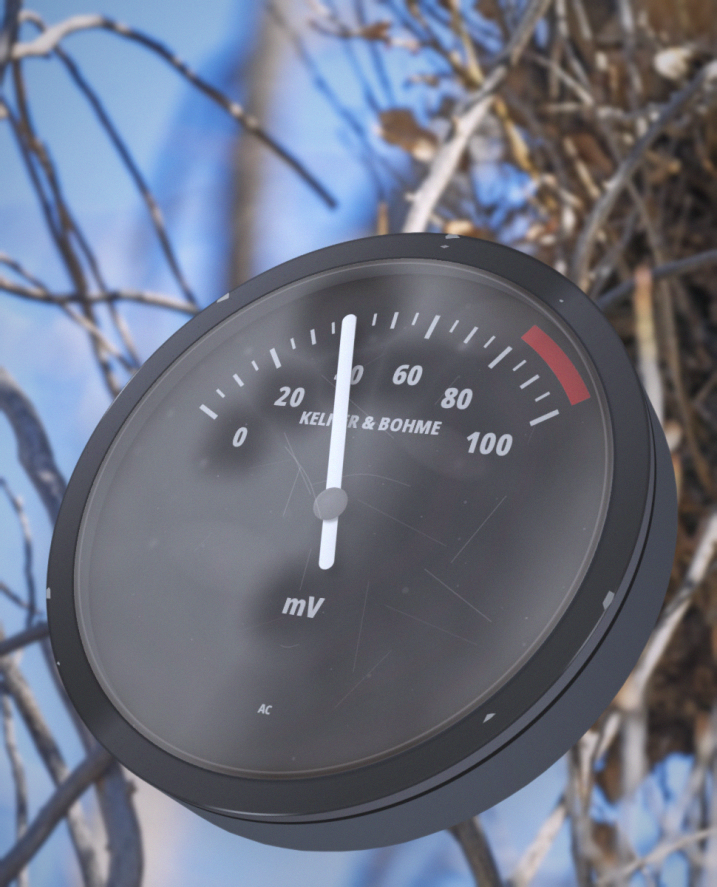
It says 40,mV
